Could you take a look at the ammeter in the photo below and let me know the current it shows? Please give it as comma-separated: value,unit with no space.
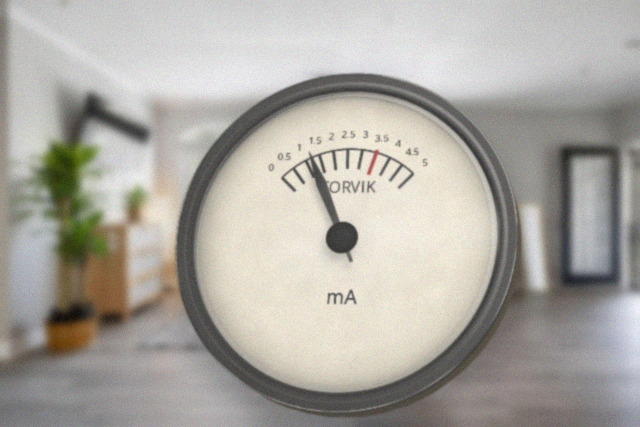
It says 1.25,mA
